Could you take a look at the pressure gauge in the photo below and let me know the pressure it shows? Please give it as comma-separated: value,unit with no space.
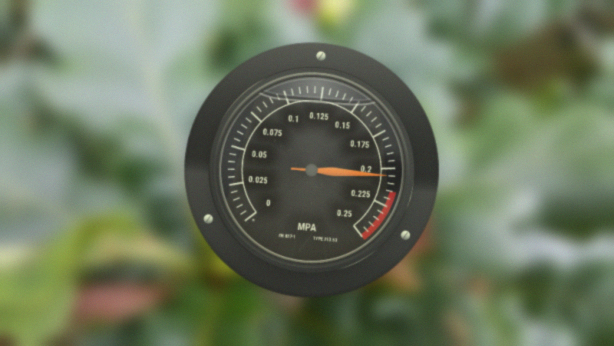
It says 0.205,MPa
